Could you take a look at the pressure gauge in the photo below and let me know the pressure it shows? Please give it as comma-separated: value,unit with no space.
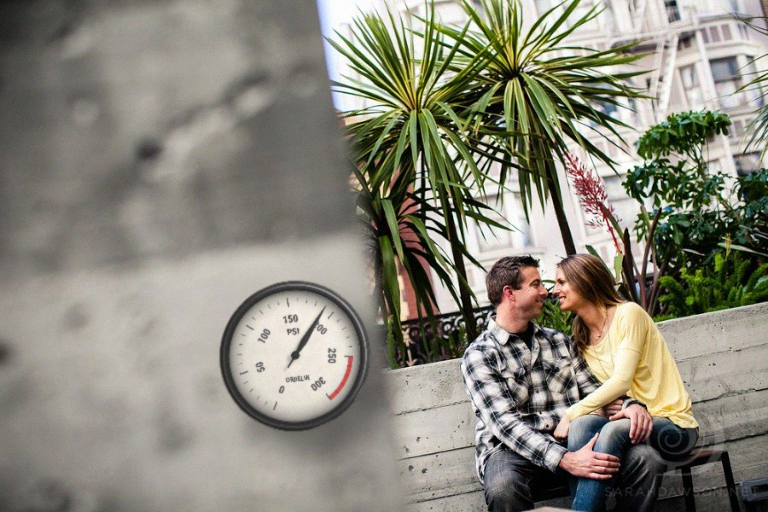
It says 190,psi
